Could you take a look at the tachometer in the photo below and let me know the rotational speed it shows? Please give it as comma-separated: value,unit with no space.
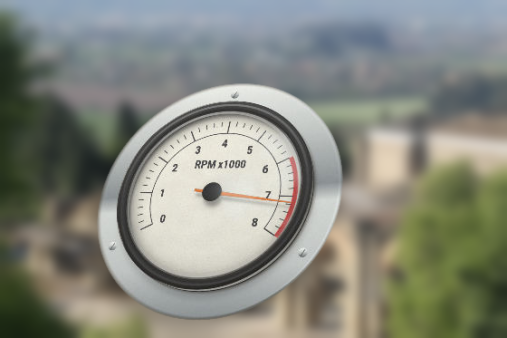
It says 7200,rpm
